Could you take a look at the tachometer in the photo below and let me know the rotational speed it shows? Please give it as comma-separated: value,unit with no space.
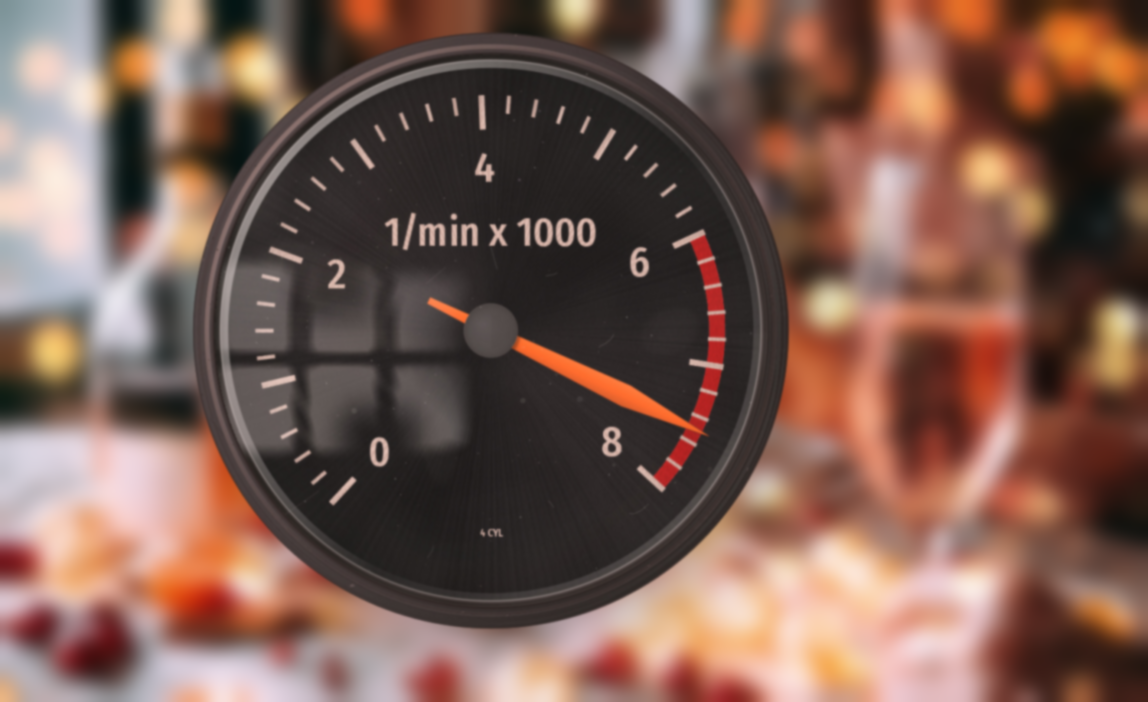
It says 7500,rpm
